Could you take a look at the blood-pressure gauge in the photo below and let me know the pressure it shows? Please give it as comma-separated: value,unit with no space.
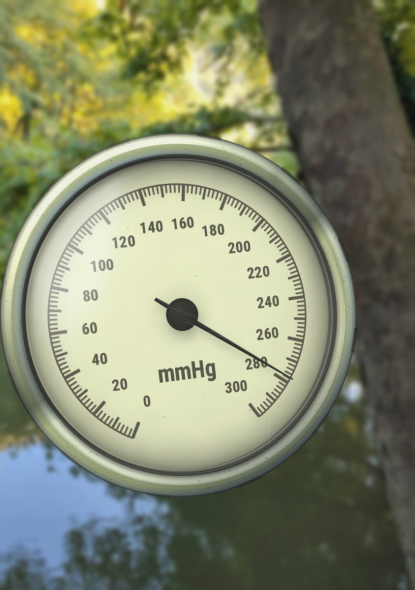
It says 278,mmHg
